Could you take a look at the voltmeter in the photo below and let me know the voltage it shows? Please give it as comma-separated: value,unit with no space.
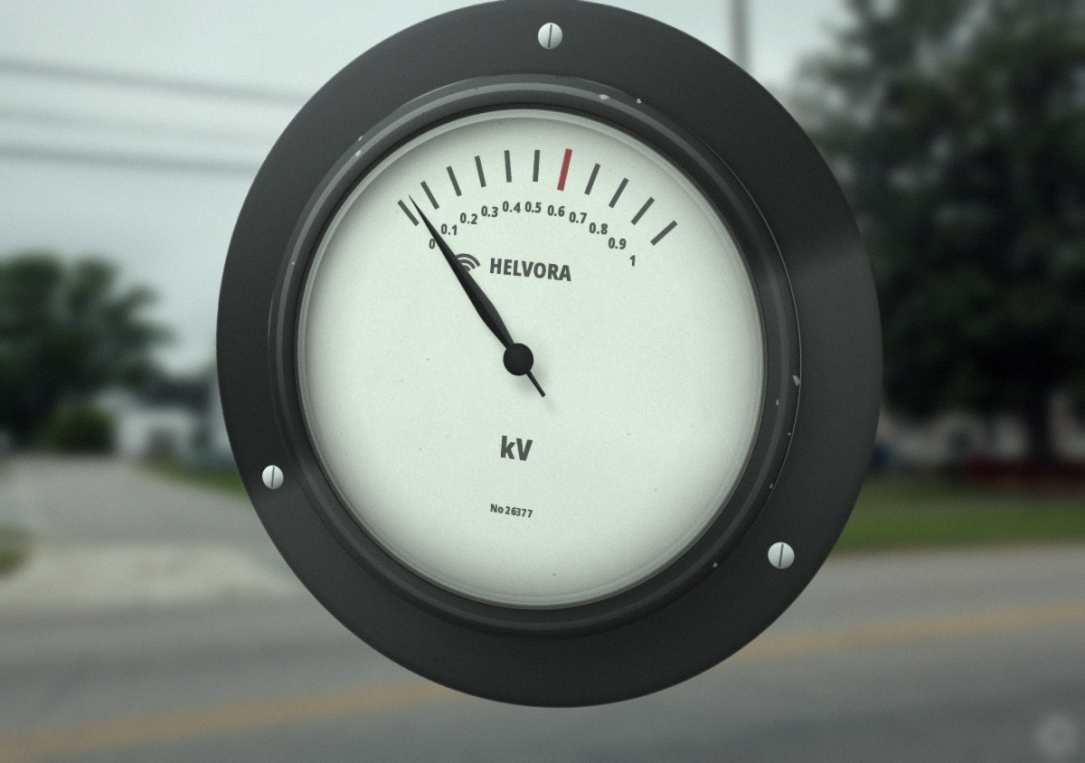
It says 0.05,kV
